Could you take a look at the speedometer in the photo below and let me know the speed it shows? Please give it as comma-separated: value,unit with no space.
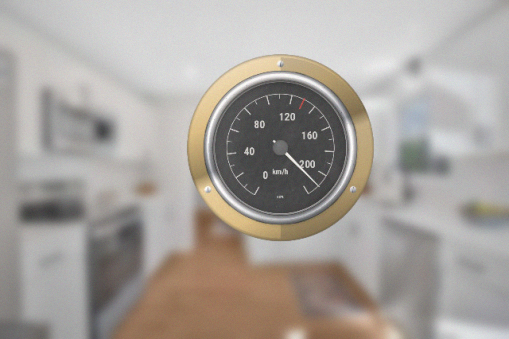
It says 210,km/h
